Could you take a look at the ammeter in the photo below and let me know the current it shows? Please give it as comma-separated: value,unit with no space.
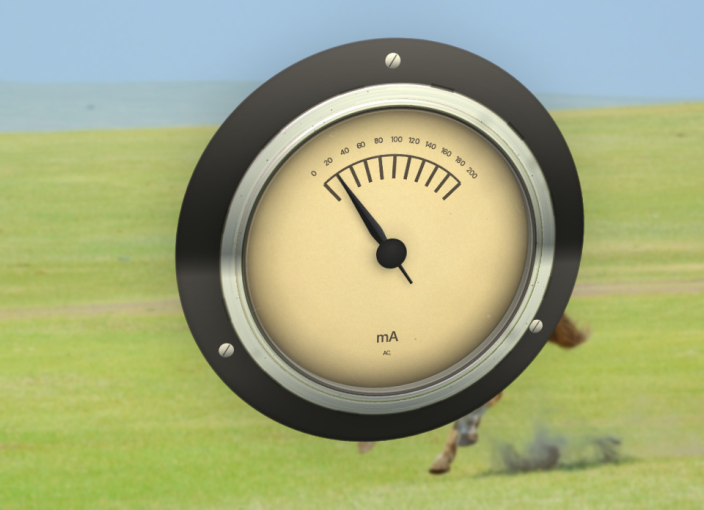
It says 20,mA
